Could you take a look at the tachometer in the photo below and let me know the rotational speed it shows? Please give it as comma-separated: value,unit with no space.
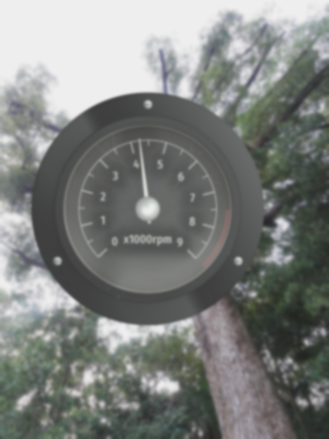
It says 4250,rpm
